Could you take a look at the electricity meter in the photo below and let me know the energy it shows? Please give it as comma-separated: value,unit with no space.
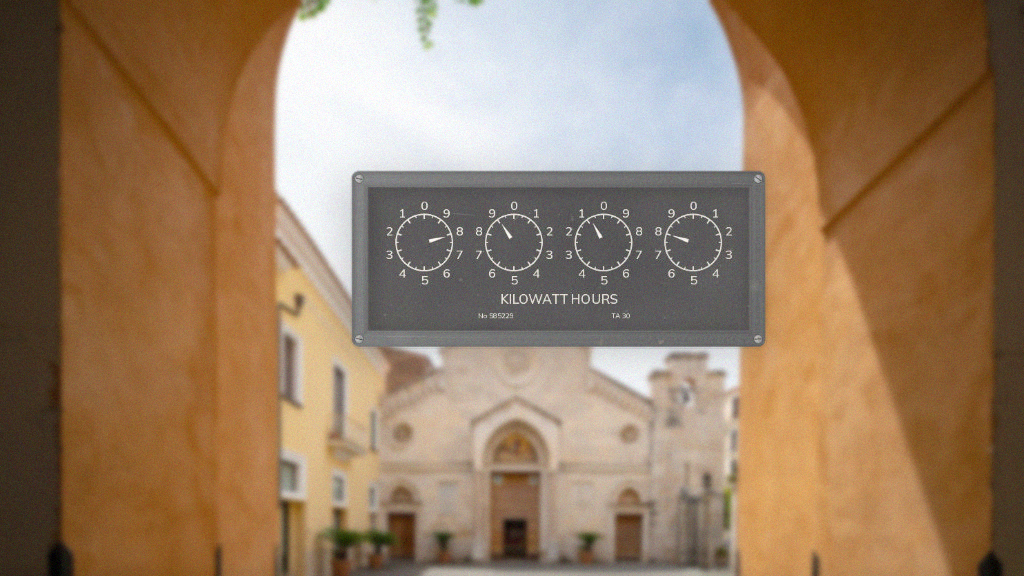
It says 7908,kWh
